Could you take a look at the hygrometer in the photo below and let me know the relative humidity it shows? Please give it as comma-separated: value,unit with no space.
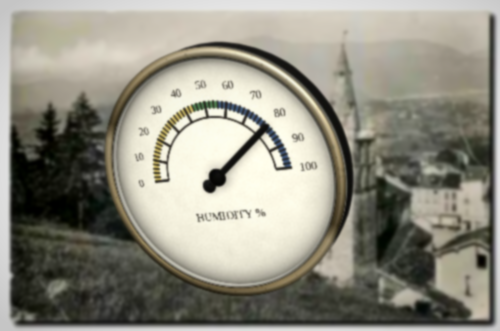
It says 80,%
